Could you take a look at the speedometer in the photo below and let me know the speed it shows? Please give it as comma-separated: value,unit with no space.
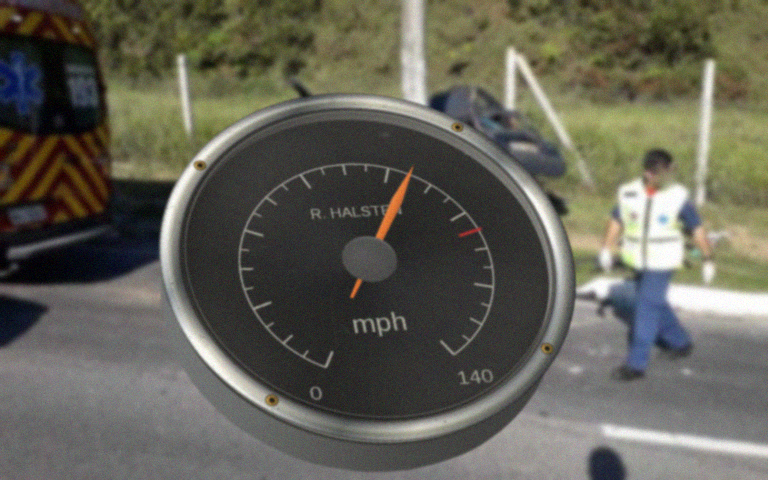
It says 85,mph
